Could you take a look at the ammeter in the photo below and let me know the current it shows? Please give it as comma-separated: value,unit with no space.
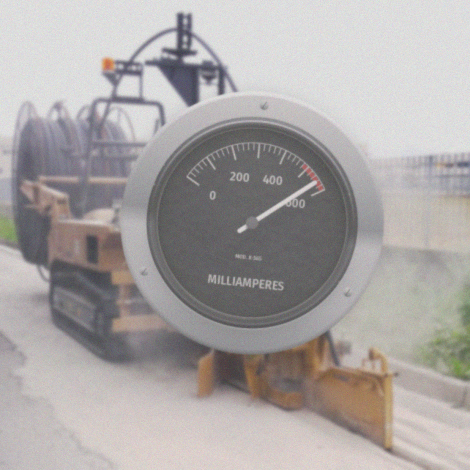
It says 560,mA
